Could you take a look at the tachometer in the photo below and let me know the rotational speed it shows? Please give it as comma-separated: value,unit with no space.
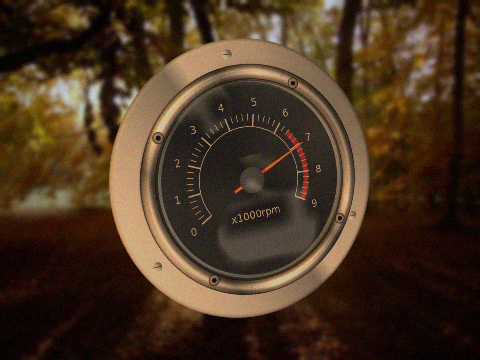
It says 7000,rpm
